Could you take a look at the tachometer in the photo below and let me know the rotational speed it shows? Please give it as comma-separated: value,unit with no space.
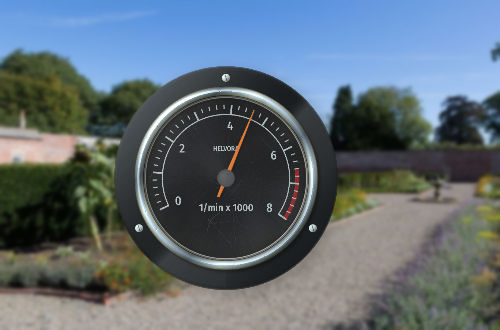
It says 4600,rpm
